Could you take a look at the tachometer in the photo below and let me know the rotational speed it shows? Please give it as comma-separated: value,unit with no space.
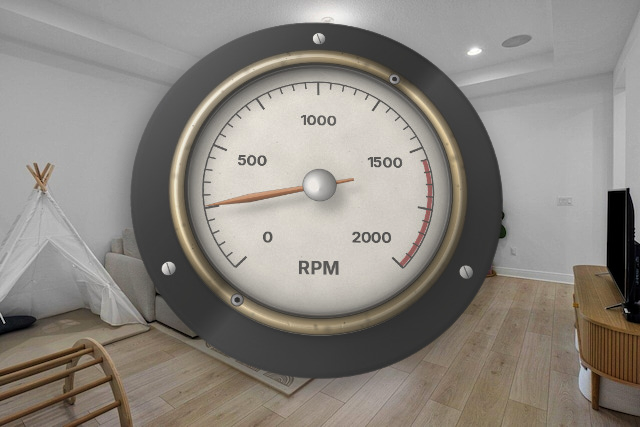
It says 250,rpm
